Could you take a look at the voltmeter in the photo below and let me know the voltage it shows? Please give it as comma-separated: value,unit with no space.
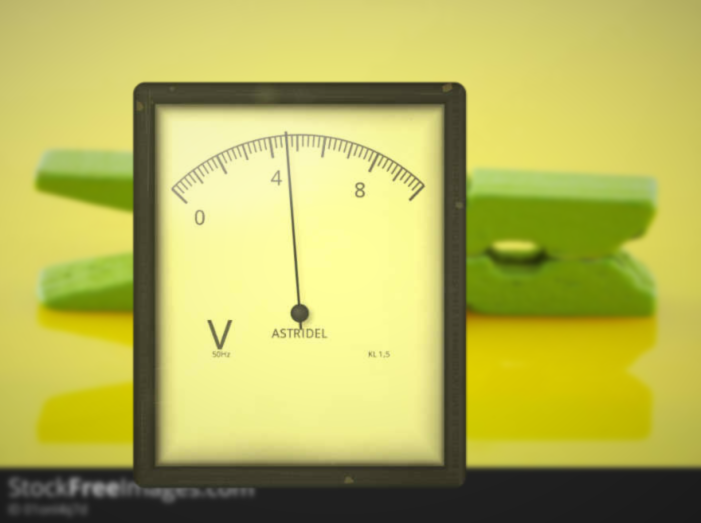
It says 4.6,V
